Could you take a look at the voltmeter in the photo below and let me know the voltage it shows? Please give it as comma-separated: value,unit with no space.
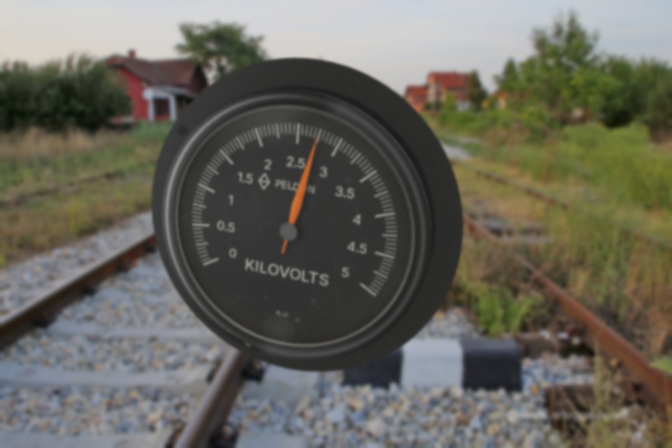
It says 2.75,kV
